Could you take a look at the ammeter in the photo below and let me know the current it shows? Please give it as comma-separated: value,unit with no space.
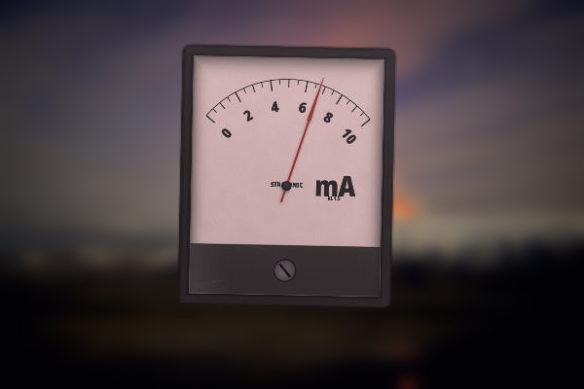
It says 6.75,mA
